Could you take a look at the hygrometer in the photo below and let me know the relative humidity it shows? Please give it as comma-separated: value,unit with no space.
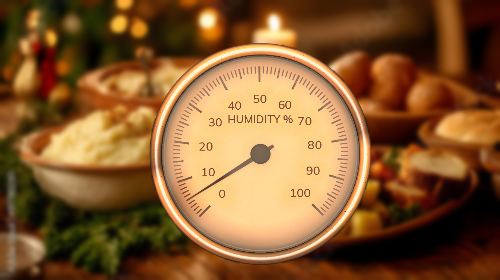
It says 5,%
